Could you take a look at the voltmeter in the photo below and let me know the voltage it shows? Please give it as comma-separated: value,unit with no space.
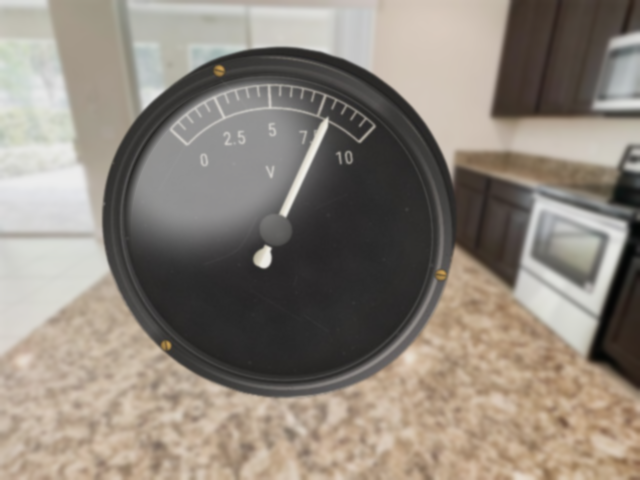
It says 8,V
